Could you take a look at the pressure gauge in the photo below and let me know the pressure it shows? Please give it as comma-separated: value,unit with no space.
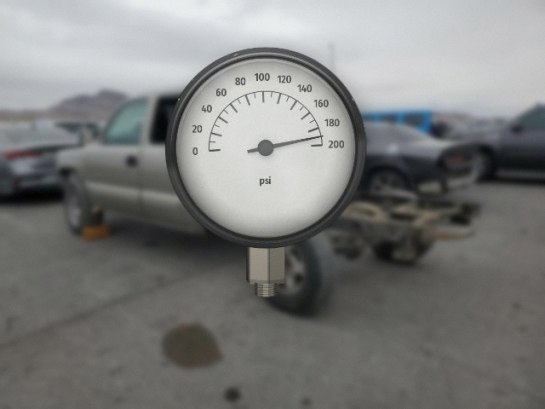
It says 190,psi
